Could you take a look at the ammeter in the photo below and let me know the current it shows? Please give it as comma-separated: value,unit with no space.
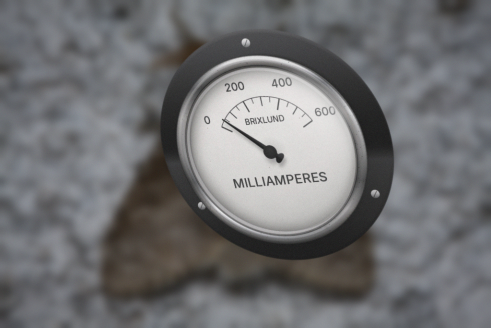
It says 50,mA
